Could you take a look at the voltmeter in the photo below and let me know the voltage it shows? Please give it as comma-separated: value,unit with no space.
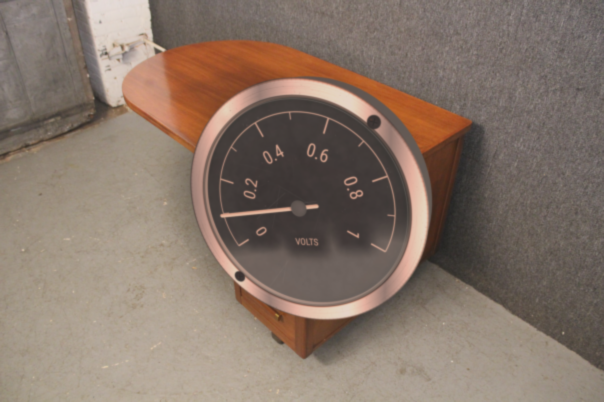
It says 0.1,V
